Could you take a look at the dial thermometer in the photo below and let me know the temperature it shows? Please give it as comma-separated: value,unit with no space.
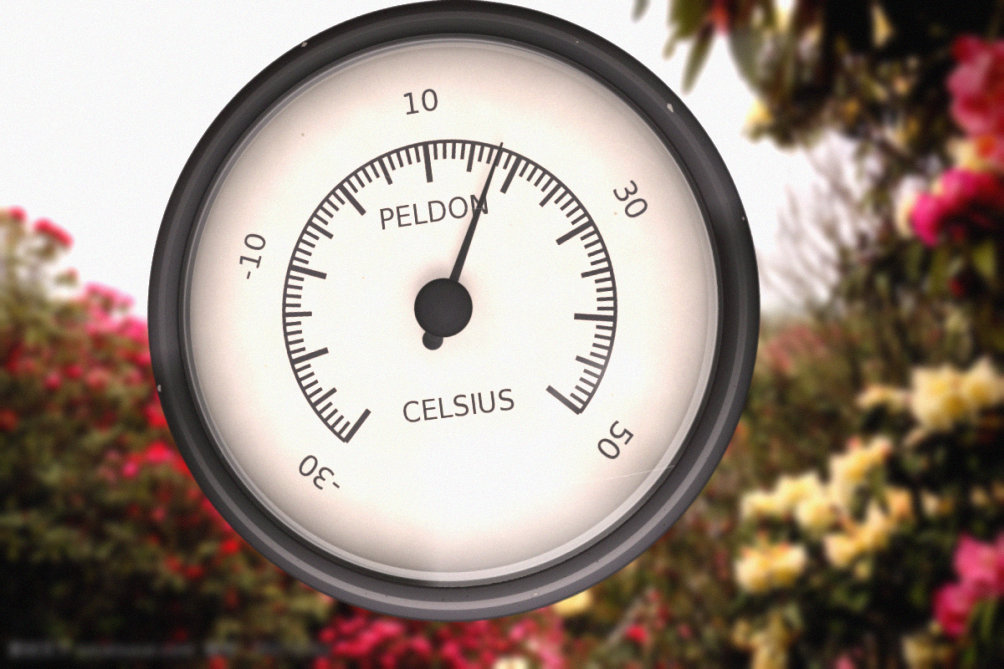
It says 18,°C
